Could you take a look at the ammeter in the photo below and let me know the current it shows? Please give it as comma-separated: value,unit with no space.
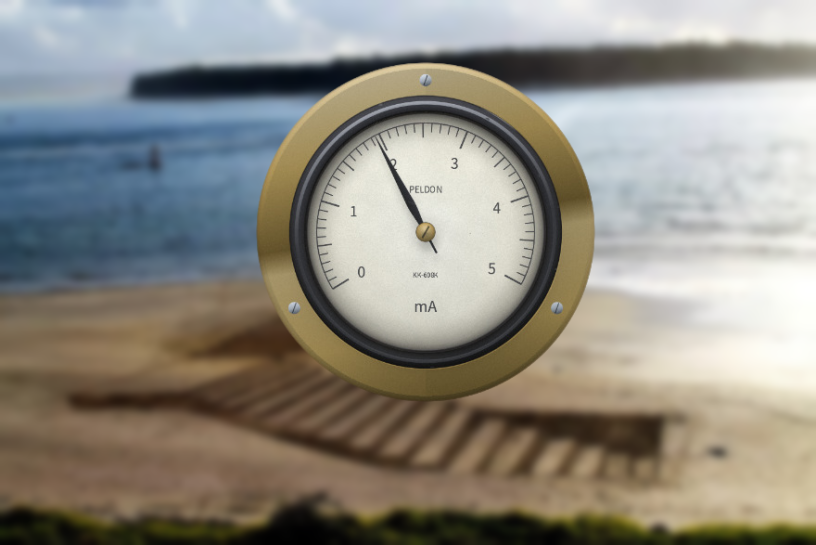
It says 1.95,mA
